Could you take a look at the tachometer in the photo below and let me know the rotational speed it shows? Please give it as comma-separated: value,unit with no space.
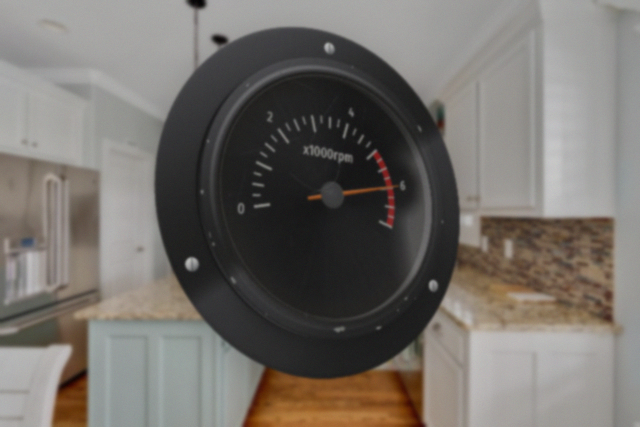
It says 6000,rpm
